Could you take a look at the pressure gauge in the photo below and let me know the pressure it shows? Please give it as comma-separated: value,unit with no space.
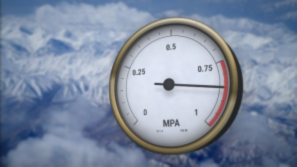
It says 0.85,MPa
